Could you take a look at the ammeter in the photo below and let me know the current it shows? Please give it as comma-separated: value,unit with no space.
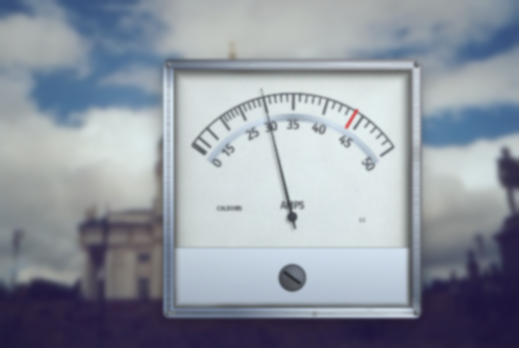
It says 30,A
